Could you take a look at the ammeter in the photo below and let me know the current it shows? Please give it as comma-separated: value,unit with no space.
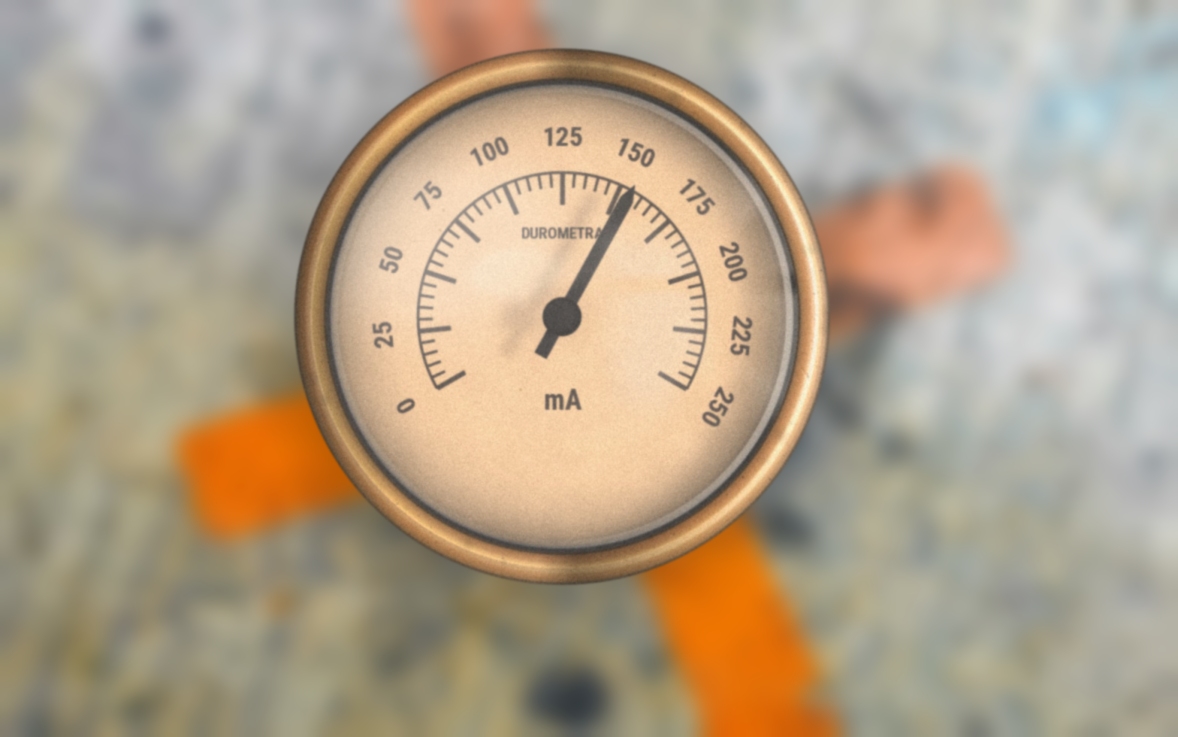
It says 155,mA
